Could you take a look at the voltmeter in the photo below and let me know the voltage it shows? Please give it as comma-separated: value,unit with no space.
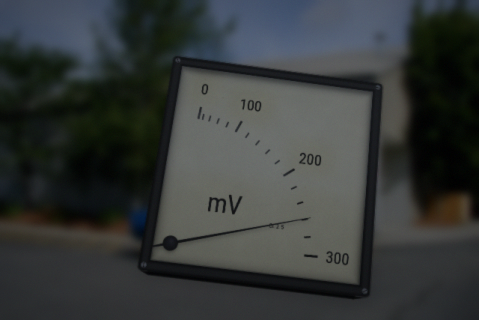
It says 260,mV
